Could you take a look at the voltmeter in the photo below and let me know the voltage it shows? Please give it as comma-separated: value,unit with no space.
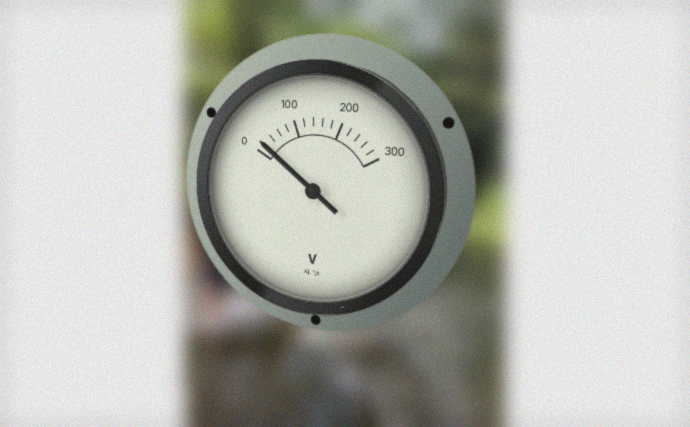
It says 20,V
